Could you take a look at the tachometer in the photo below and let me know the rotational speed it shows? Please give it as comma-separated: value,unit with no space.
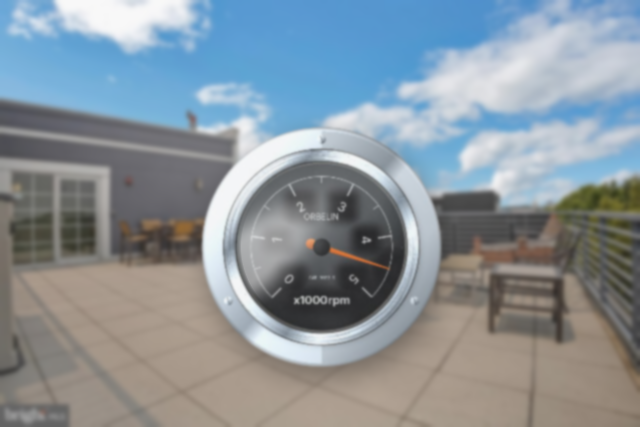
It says 4500,rpm
